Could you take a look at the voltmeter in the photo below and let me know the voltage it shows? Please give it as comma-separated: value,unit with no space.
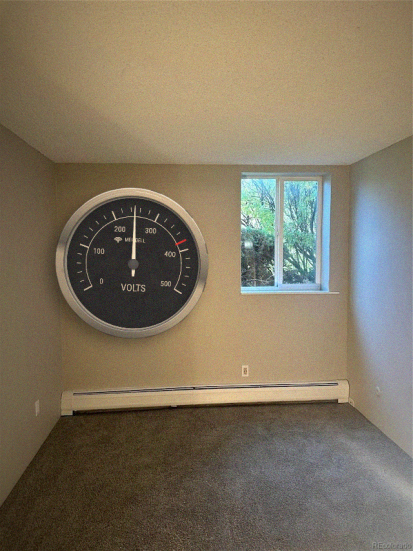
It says 250,V
